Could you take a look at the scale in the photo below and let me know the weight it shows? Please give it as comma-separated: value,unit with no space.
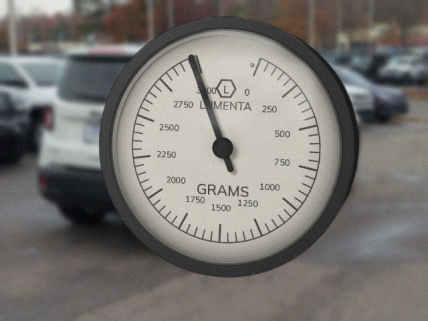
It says 2975,g
